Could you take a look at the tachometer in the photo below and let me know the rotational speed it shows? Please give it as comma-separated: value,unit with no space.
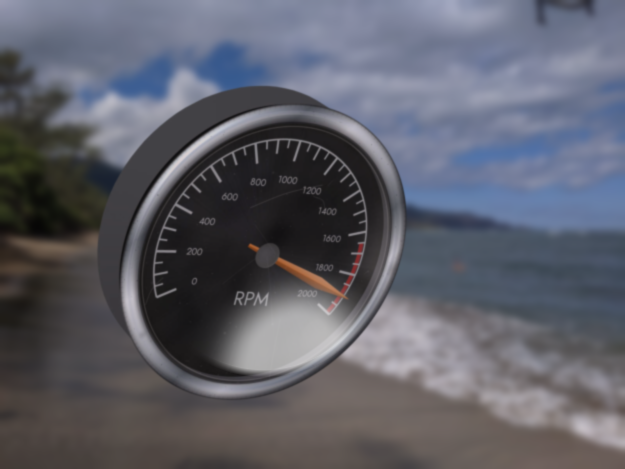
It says 1900,rpm
